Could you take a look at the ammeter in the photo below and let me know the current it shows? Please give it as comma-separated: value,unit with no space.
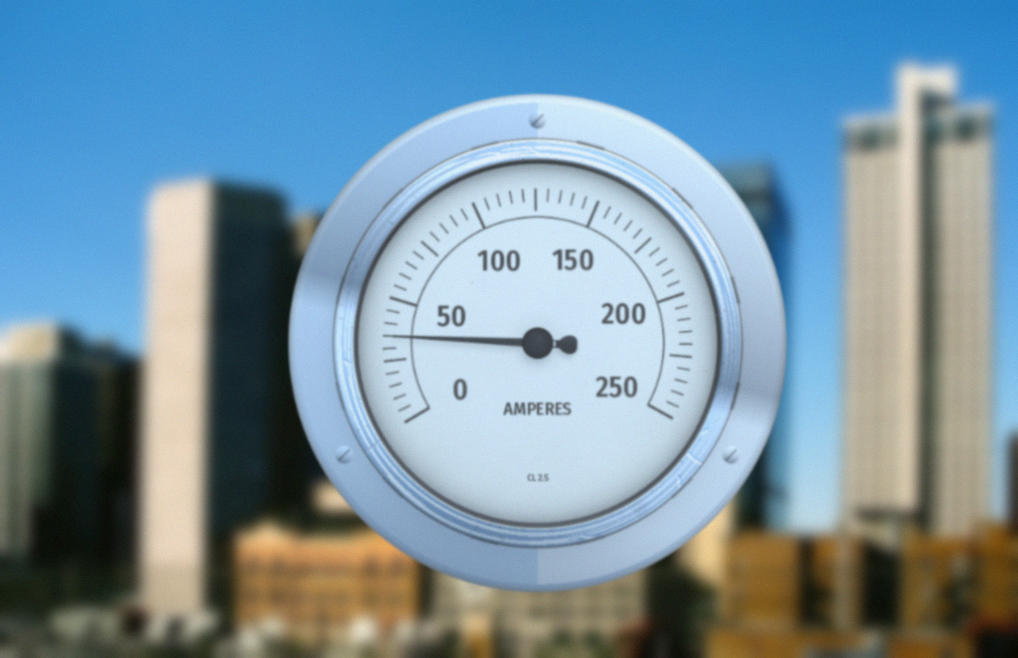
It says 35,A
